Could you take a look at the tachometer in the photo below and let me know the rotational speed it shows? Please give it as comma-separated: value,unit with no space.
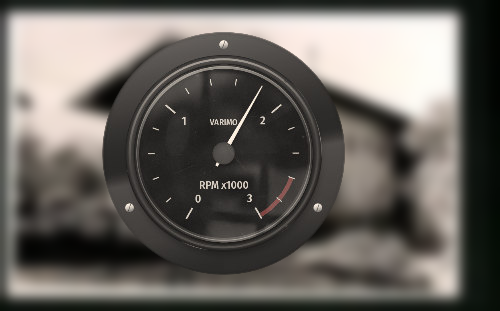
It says 1800,rpm
